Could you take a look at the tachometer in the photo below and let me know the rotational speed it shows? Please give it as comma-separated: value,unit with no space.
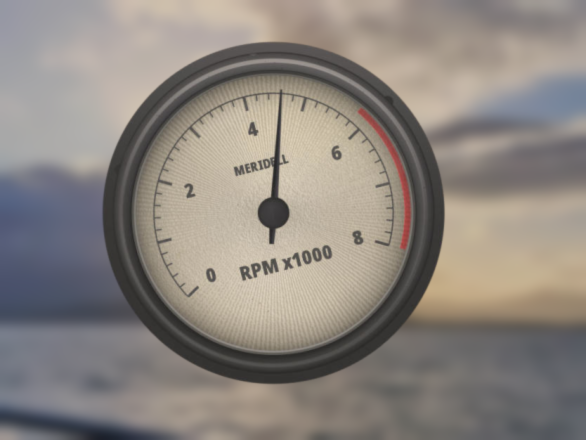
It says 4600,rpm
